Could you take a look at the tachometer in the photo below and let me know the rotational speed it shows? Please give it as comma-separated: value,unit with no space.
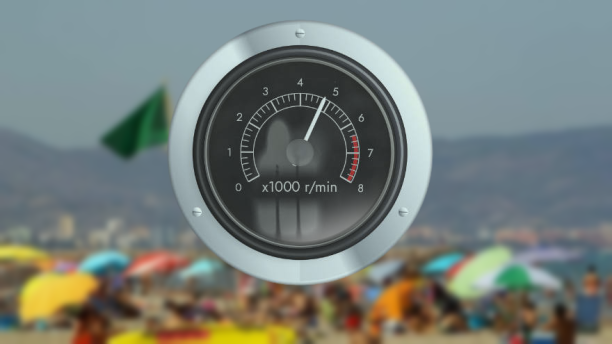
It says 4800,rpm
